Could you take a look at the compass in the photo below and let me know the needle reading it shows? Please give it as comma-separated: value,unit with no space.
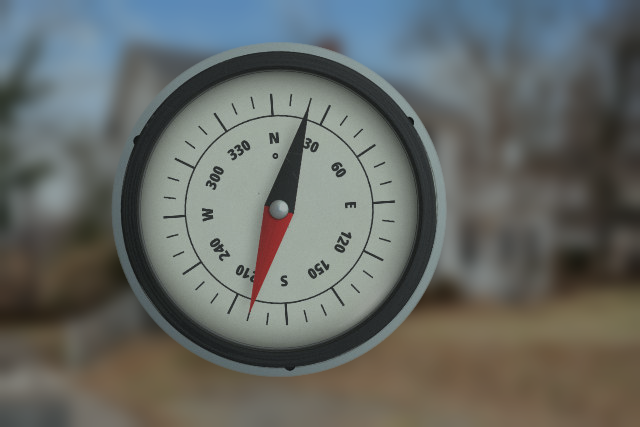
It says 200,°
